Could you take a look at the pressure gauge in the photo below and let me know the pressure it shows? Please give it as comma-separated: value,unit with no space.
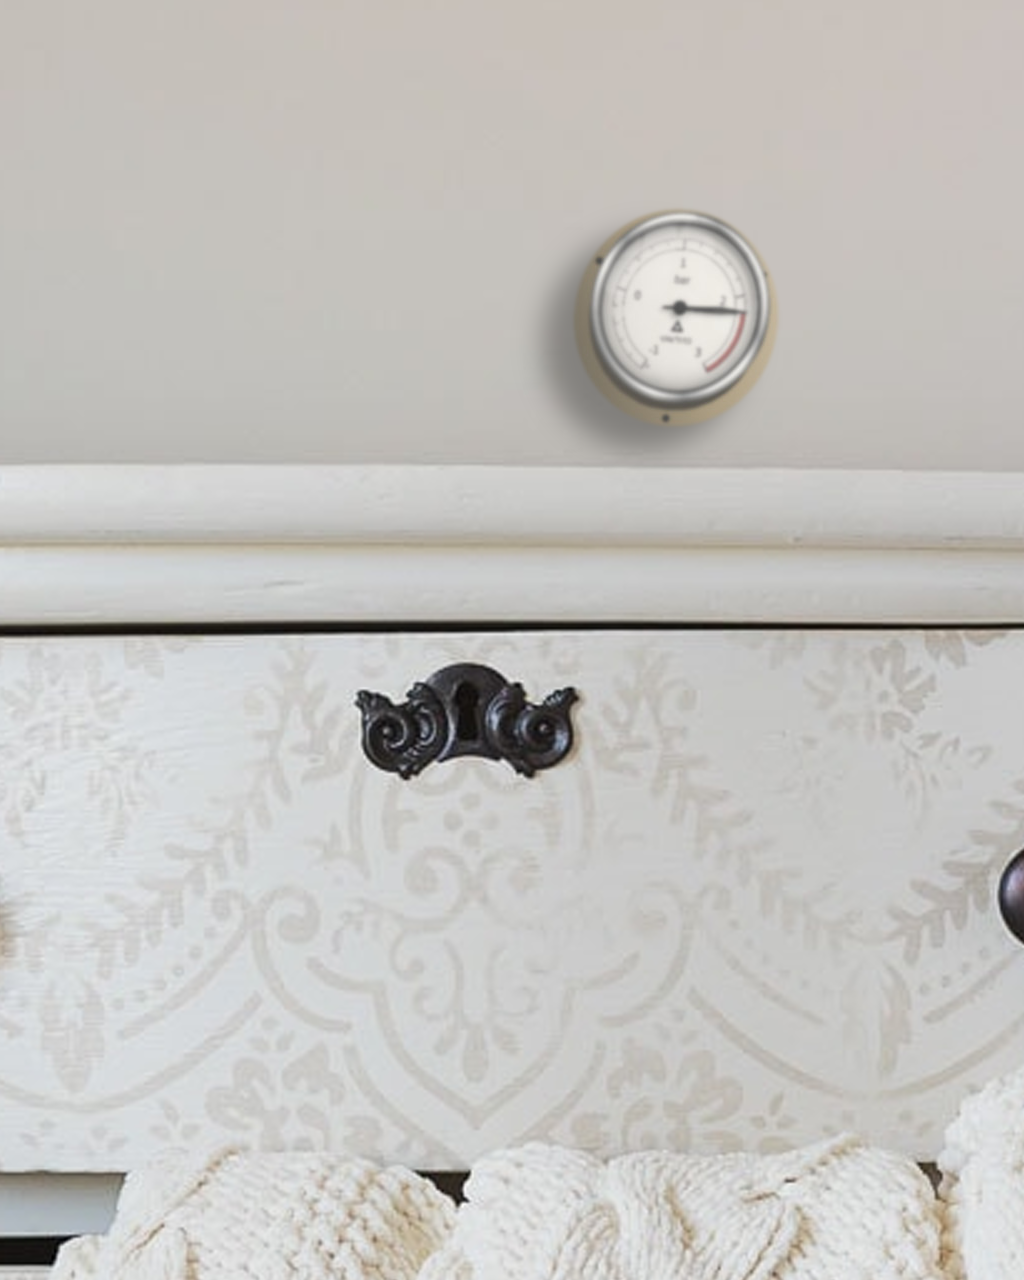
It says 2.2,bar
